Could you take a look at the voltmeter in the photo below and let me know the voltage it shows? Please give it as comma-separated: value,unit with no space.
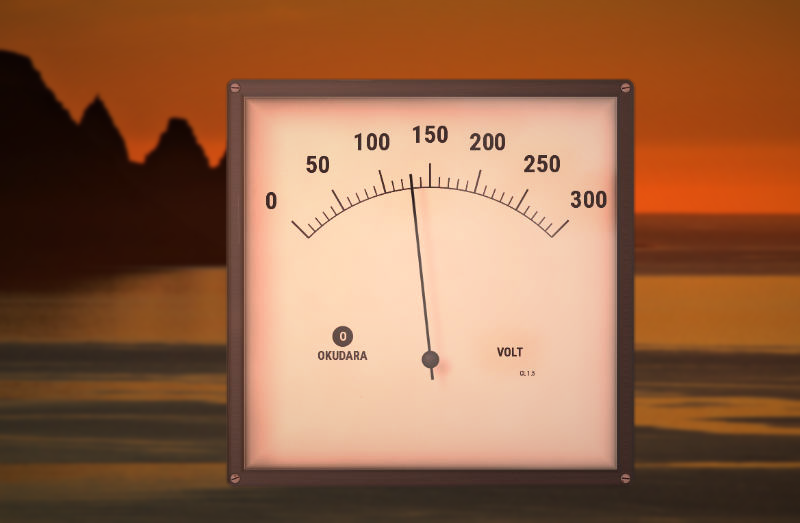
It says 130,V
